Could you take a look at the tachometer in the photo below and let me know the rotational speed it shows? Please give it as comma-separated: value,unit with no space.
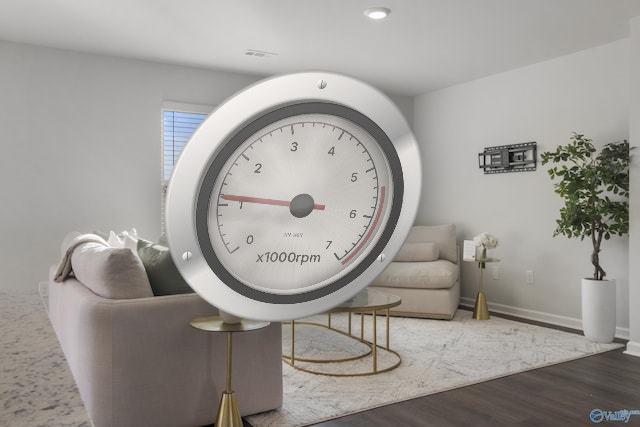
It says 1200,rpm
